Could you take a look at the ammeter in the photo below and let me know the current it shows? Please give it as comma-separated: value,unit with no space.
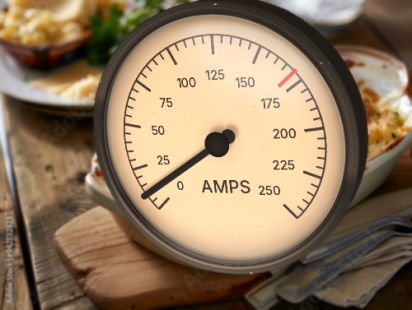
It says 10,A
